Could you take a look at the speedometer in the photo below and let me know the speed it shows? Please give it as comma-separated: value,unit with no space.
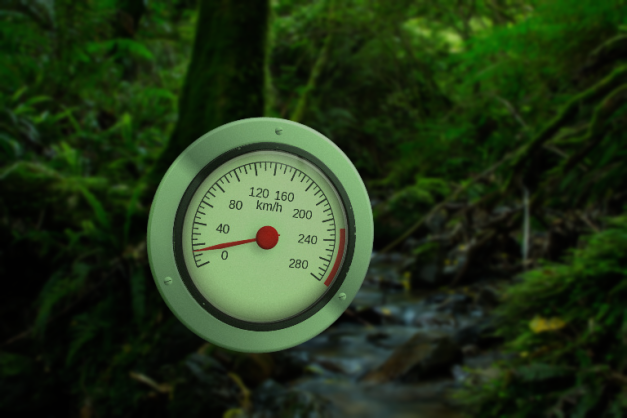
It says 15,km/h
